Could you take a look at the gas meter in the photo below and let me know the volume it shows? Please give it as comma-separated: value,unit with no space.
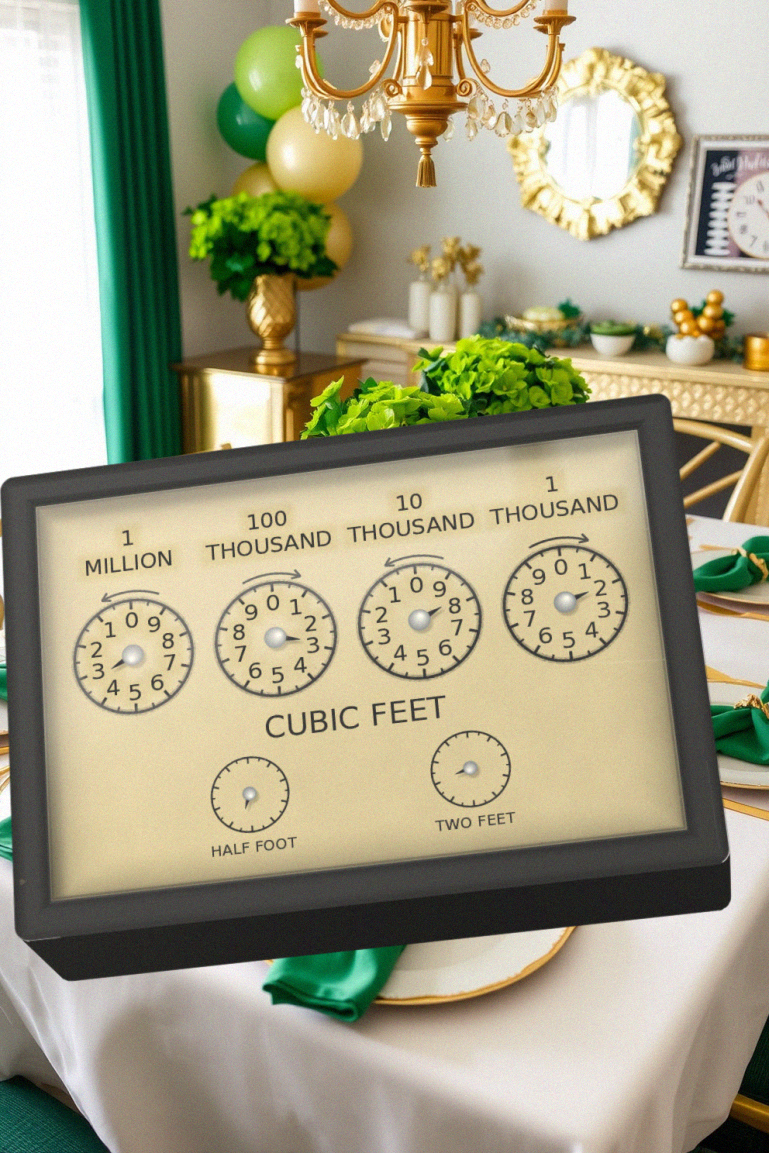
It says 328200,ft³
